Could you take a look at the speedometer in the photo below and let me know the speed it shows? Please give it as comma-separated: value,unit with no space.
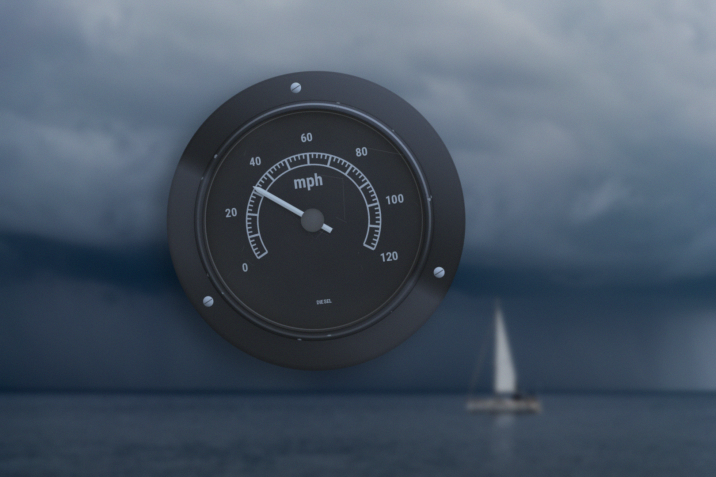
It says 32,mph
